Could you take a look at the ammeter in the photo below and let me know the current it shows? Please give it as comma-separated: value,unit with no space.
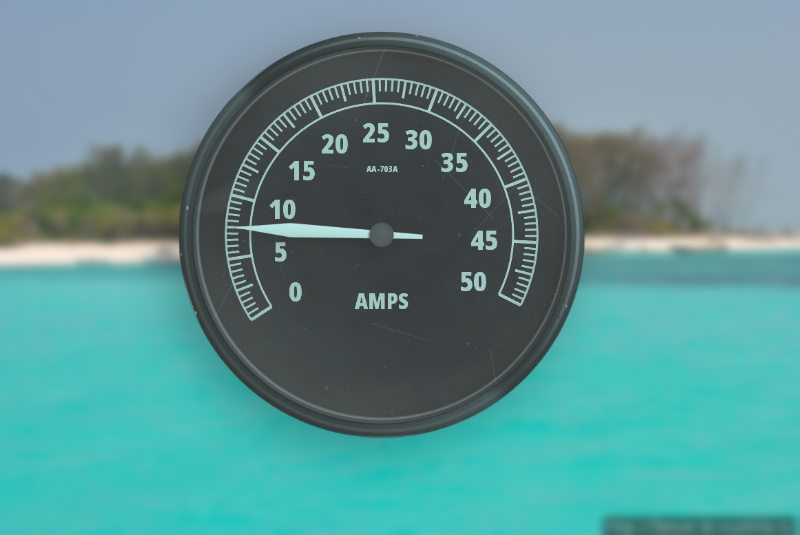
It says 7.5,A
